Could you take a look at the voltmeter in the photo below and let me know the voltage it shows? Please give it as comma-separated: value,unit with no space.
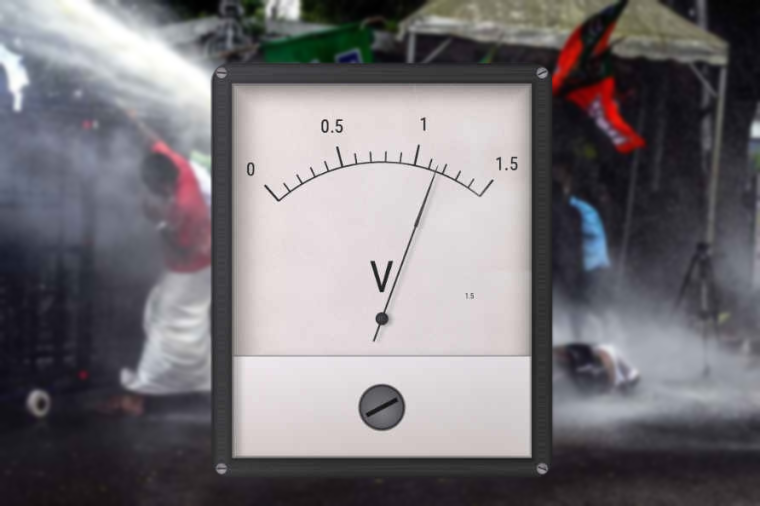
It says 1.15,V
